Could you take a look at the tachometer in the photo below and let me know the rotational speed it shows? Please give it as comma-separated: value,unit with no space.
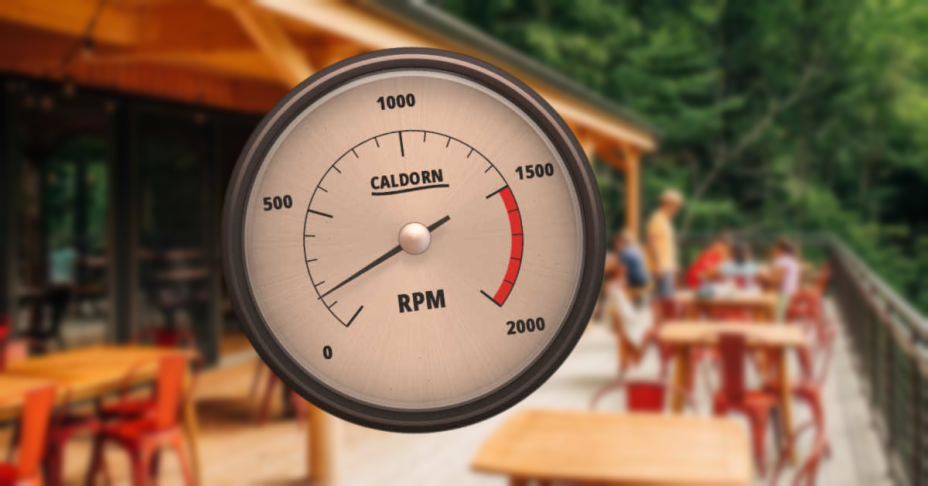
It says 150,rpm
